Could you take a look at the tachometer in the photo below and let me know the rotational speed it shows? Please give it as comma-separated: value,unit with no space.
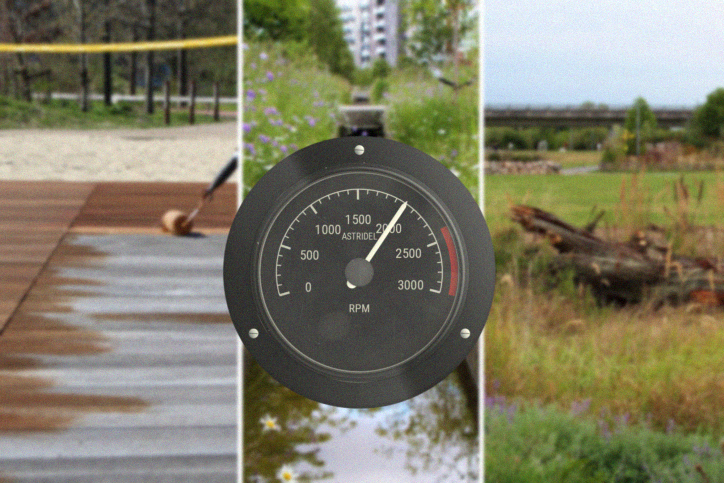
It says 2000,rpm
